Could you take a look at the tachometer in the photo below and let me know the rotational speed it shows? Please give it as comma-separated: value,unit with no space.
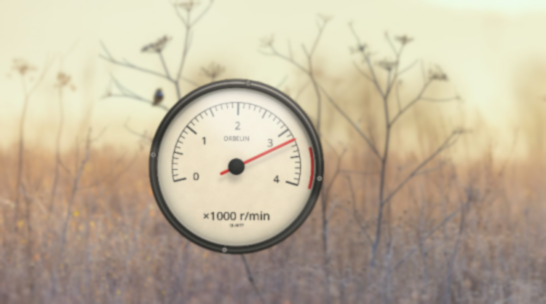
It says 3200,rpm
